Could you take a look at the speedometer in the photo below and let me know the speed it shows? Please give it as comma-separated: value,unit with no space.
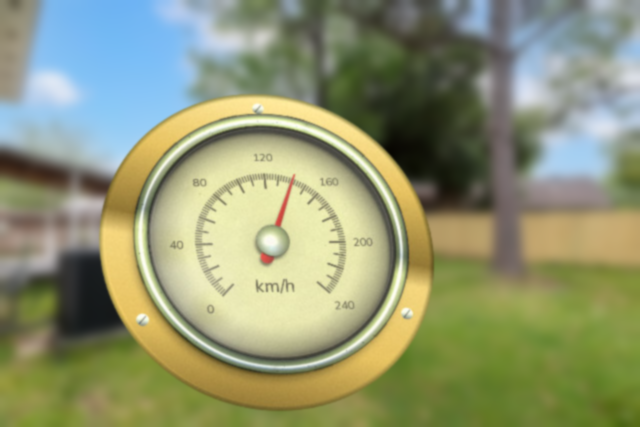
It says 140,km/h
